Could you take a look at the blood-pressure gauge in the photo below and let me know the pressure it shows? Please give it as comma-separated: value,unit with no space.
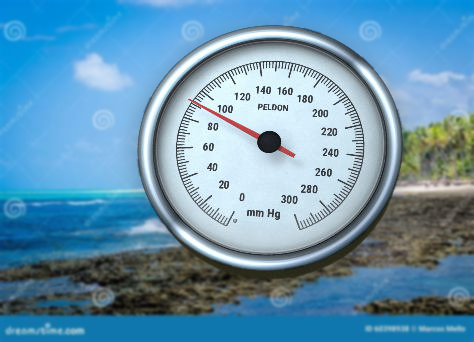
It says 90,mmHg
